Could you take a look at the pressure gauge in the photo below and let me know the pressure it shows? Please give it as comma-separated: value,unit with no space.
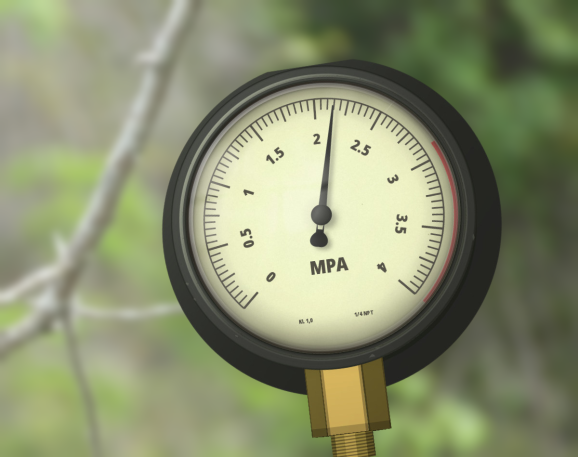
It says 2.15,MPa
